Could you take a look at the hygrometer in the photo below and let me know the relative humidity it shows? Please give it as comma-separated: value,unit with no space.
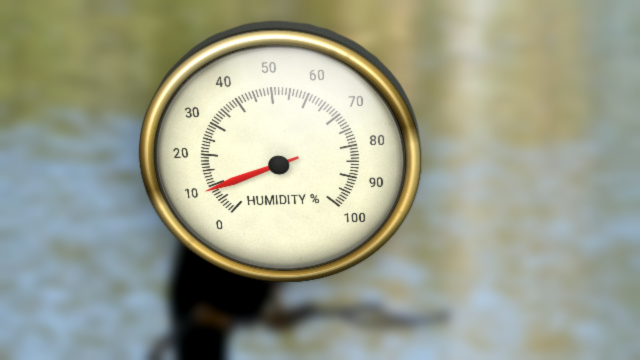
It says 10,%
